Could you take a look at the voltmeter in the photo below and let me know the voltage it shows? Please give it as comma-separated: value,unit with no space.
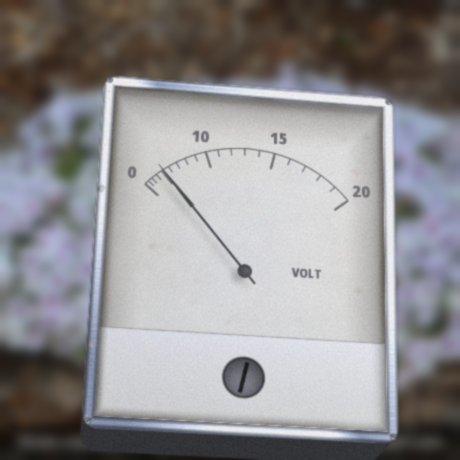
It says 5,V
